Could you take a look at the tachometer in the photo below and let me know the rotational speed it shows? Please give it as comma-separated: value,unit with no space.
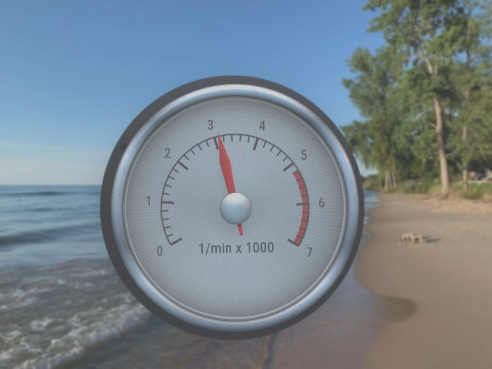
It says 3100,rpm
